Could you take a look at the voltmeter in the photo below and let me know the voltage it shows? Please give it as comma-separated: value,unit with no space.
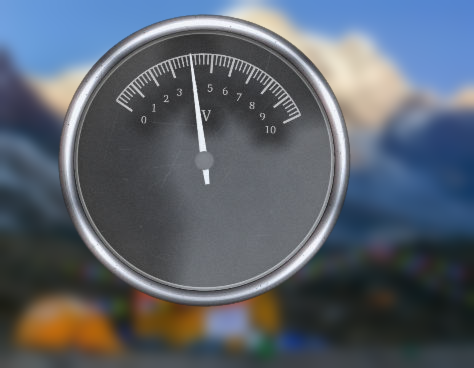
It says 4,V
